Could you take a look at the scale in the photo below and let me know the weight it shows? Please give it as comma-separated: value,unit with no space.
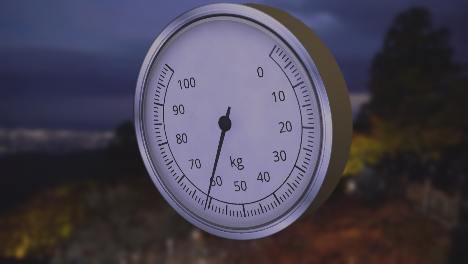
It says 60,kg
